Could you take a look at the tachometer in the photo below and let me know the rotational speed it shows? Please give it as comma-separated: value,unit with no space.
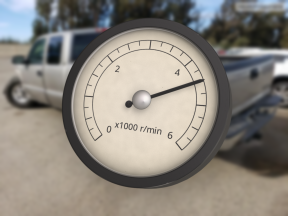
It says 4500,rpm
